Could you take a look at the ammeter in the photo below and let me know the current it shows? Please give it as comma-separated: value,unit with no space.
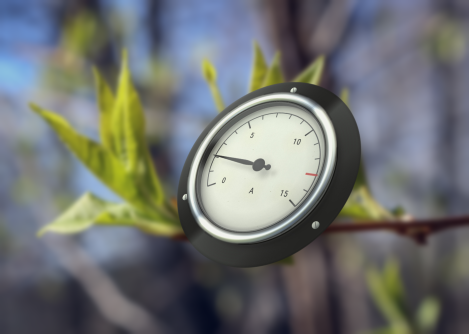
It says 2,A
